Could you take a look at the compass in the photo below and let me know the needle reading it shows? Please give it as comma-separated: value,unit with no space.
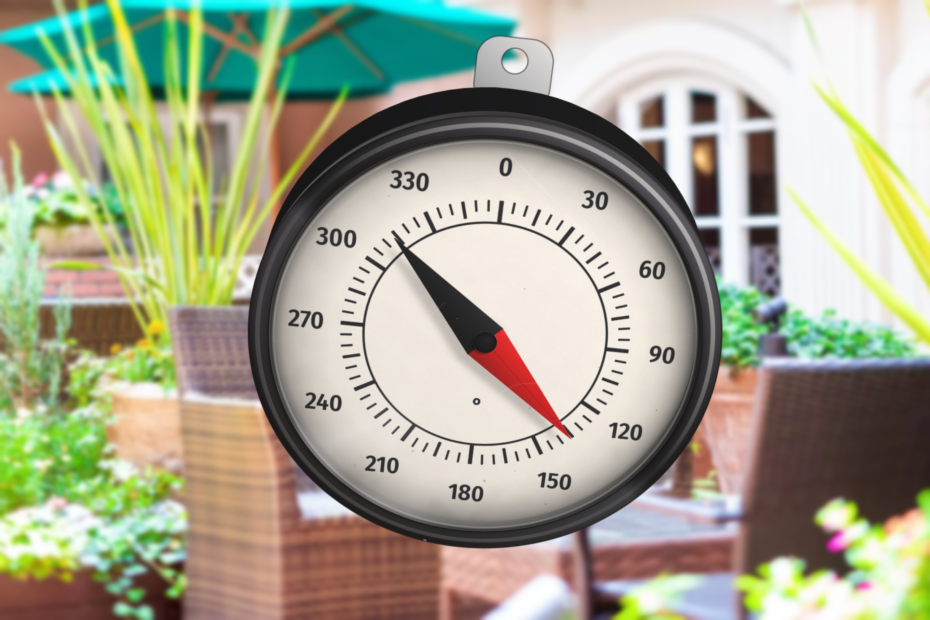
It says 135,°
